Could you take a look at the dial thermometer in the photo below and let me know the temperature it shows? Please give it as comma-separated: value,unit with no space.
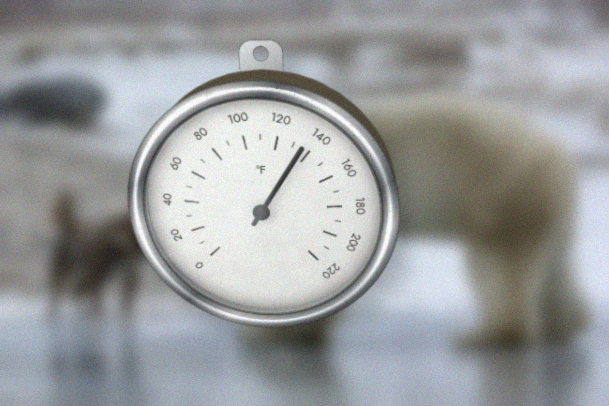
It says 135,°F
